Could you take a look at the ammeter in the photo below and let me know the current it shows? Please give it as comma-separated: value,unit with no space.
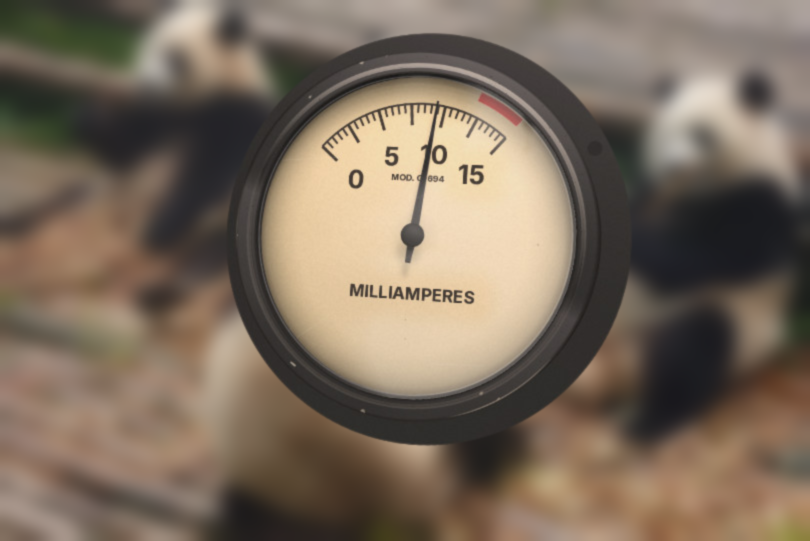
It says 9.5,mA
